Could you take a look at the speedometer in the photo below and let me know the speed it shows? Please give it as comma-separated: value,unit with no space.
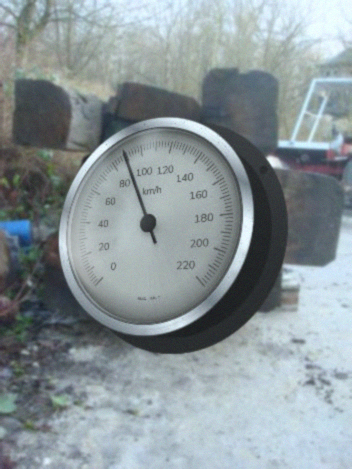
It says 90,km/h
